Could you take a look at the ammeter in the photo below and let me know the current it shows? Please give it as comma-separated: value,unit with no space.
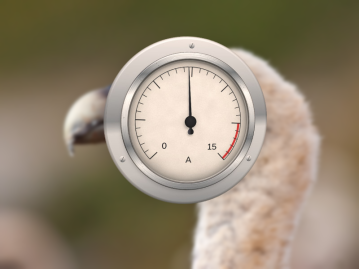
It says 7.25,A
